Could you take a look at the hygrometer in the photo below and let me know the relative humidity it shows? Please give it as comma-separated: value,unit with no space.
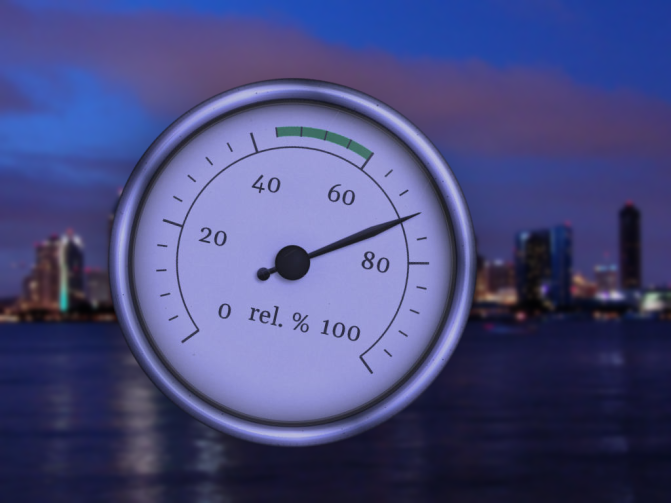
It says 72,%
